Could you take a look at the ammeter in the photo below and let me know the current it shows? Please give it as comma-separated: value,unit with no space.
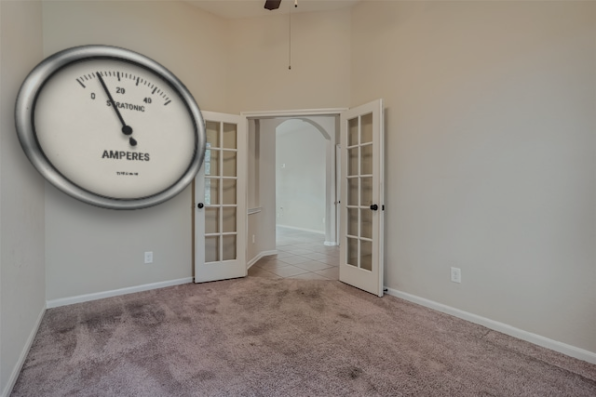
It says 10,A
